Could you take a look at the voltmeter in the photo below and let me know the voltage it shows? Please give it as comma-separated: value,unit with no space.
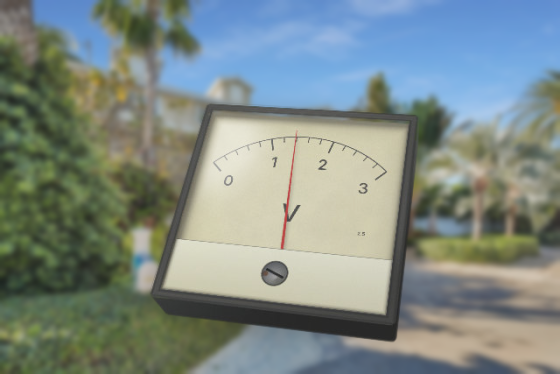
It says 1.4,V
